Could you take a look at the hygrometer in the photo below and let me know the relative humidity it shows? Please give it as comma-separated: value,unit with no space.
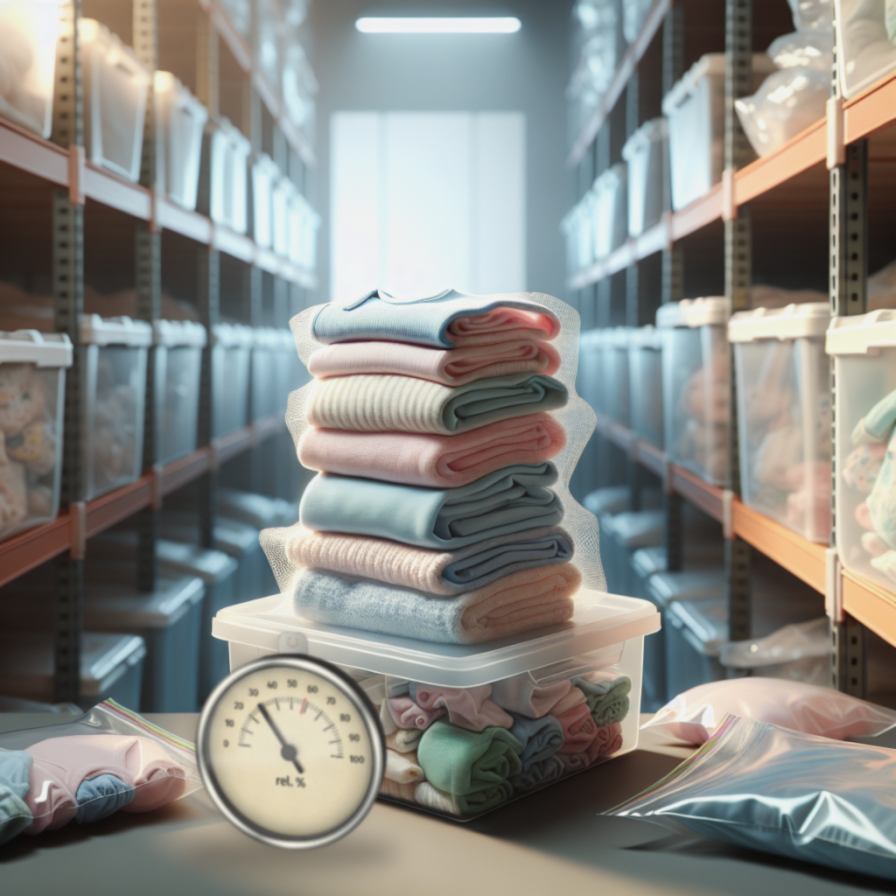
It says 30,%
